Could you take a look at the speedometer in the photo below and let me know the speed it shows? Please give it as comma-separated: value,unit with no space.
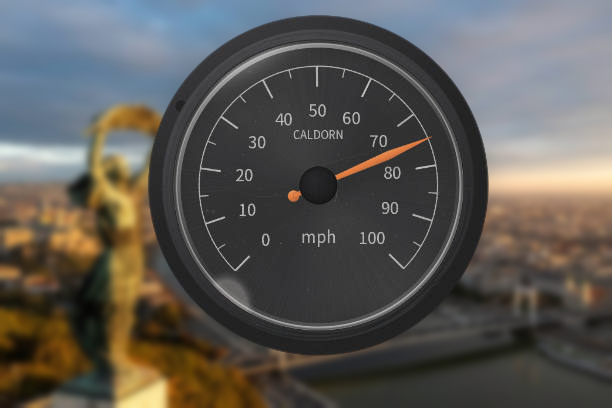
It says 75,mph
